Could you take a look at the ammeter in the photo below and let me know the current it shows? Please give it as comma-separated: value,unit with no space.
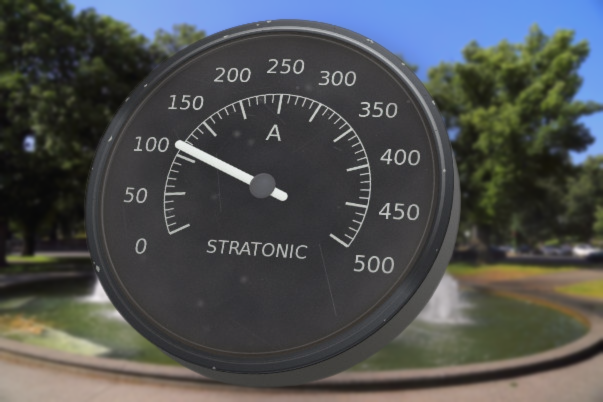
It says 110,A
